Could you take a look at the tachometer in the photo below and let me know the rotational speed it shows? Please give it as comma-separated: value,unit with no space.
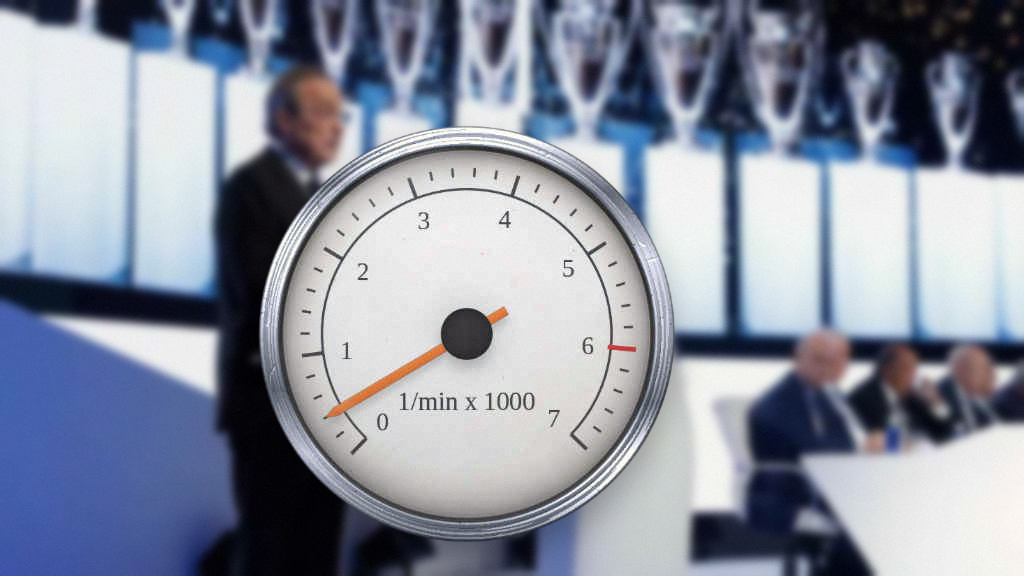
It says 400,rpm
